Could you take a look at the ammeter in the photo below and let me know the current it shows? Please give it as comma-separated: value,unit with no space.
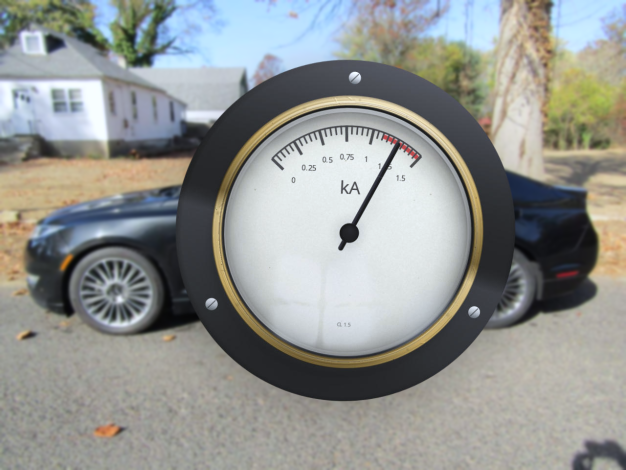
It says 1.25,kA
